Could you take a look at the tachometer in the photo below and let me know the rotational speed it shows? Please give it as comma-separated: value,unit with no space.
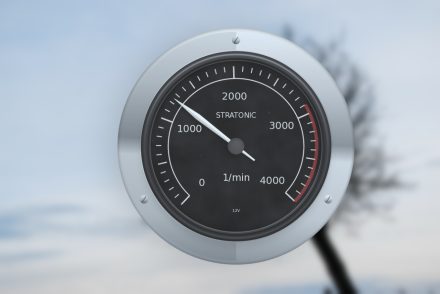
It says 1250,rpm
